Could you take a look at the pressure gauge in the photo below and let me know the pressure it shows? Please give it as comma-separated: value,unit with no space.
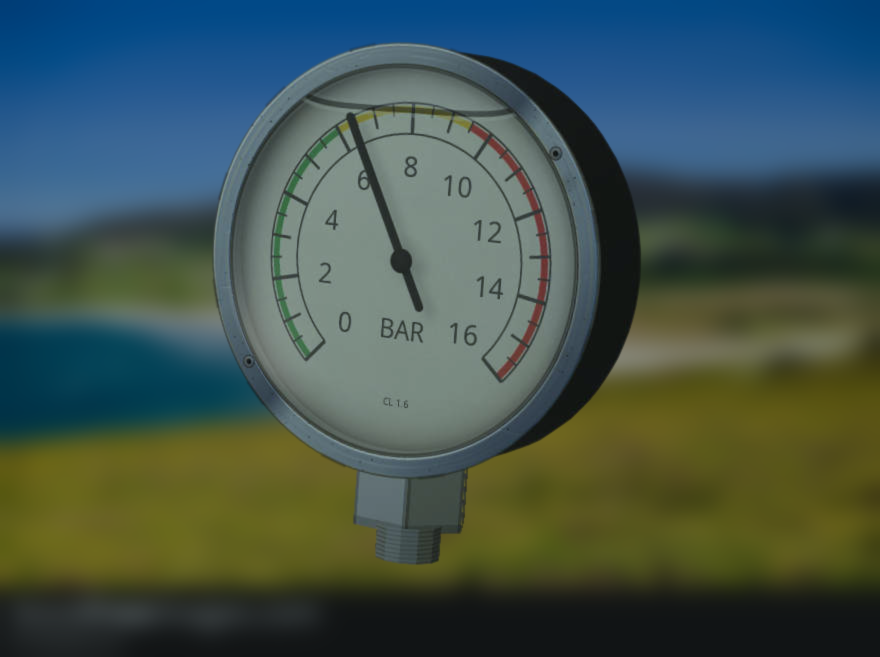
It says 6.5,bar
